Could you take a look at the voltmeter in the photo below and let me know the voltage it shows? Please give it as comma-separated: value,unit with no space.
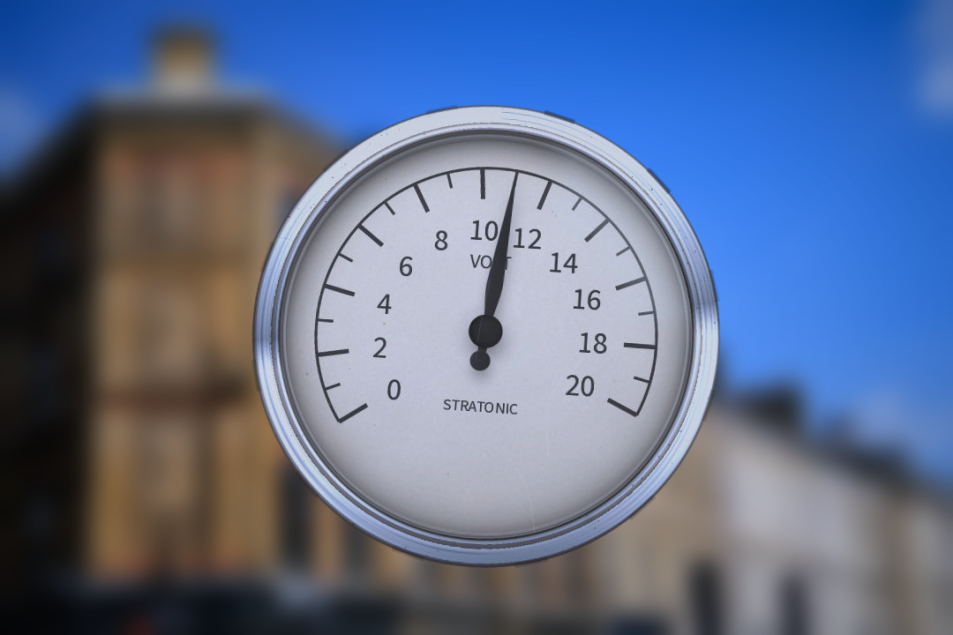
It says 11,V
